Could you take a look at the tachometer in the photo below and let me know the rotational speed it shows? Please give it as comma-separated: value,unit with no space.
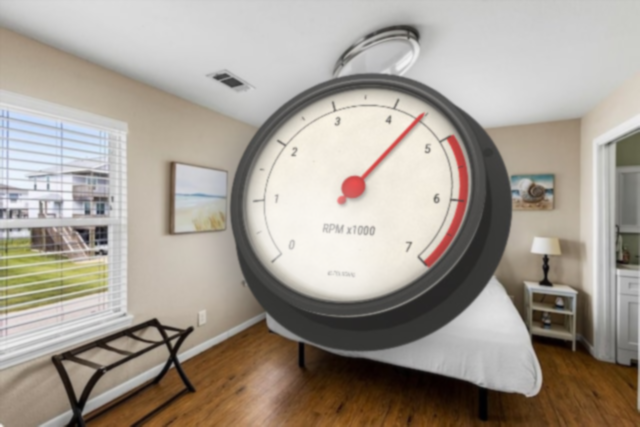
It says 4500,rpm
